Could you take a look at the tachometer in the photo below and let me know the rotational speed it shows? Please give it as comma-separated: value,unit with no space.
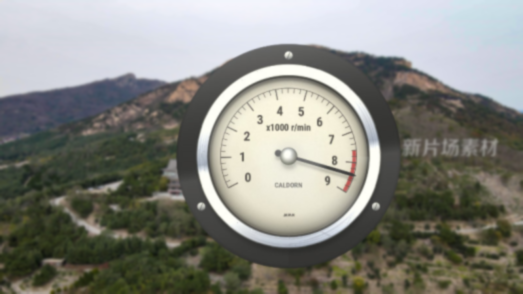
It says 8400,rpm
